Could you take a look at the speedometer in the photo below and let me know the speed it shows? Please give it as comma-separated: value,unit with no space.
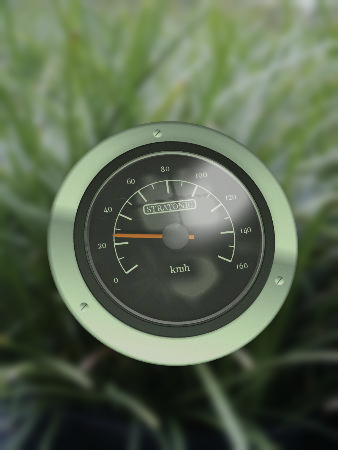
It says 25,km/h
